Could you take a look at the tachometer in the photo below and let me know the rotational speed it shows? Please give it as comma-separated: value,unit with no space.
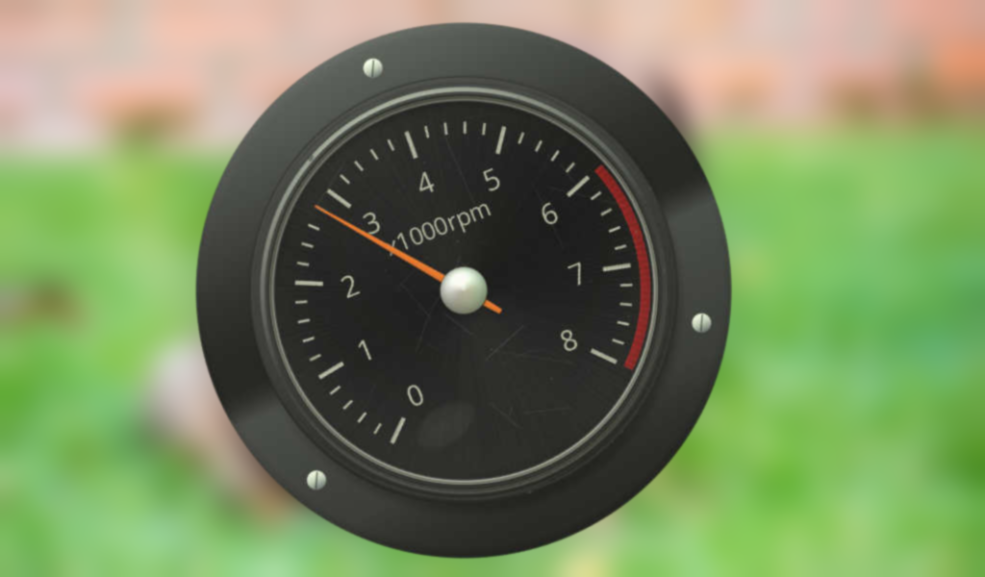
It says 2800,rpm
